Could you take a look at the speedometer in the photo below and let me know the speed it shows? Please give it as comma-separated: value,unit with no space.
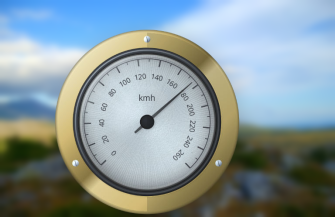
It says 175,km/h
